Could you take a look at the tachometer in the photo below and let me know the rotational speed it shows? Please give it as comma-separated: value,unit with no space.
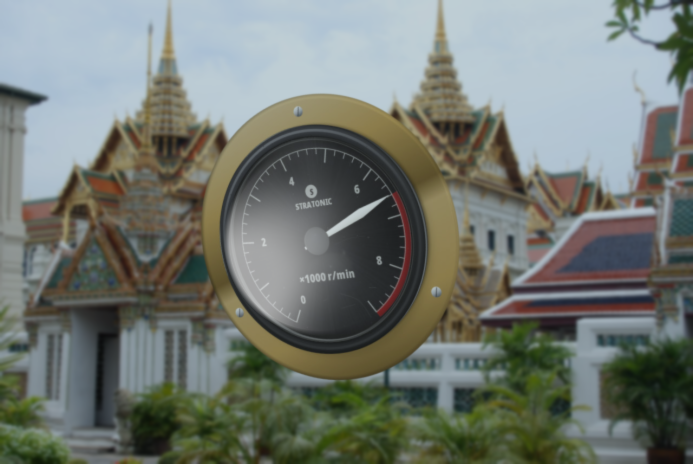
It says 6600,rpm
